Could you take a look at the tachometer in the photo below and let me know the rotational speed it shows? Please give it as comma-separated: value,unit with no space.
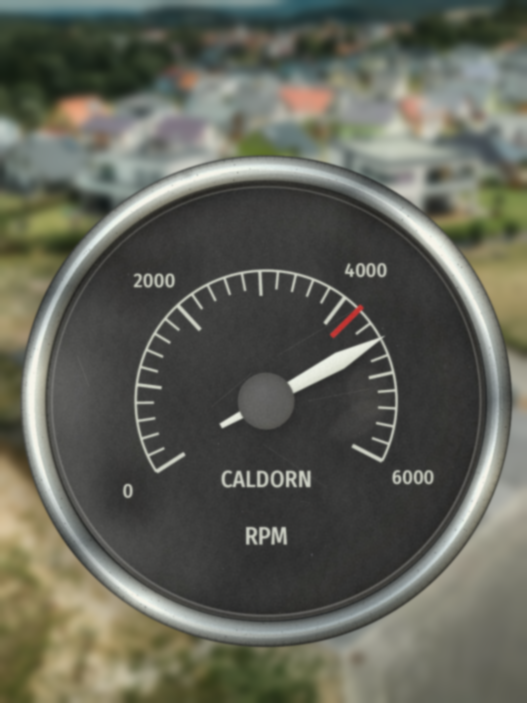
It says 4600,rpm
